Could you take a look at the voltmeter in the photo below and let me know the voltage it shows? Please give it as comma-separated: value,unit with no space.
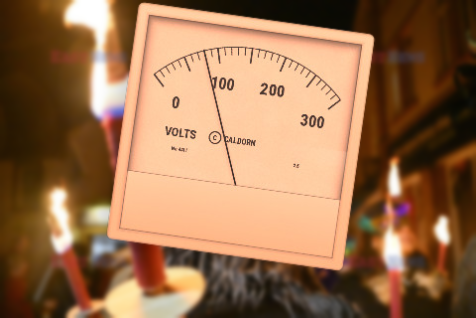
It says 80,V
